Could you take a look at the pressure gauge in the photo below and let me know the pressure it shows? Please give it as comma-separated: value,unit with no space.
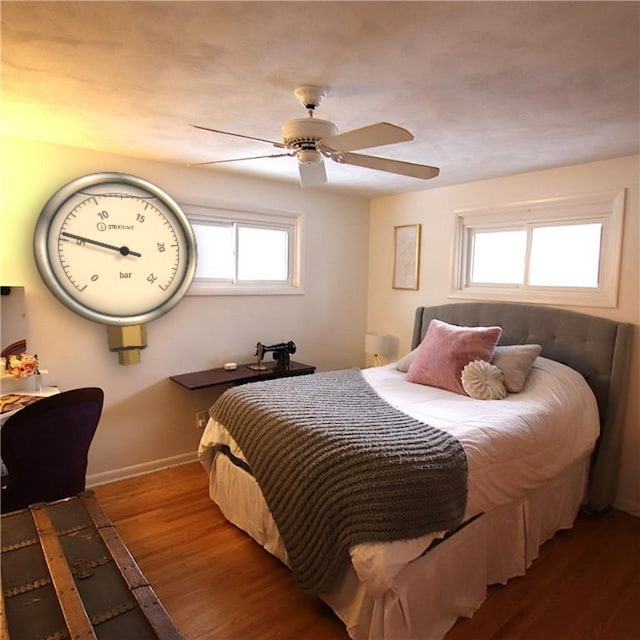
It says 5.5,bar
